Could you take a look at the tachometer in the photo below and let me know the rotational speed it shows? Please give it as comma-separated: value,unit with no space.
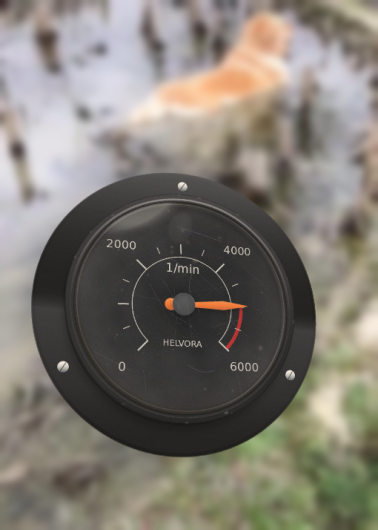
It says 5000,rpm
